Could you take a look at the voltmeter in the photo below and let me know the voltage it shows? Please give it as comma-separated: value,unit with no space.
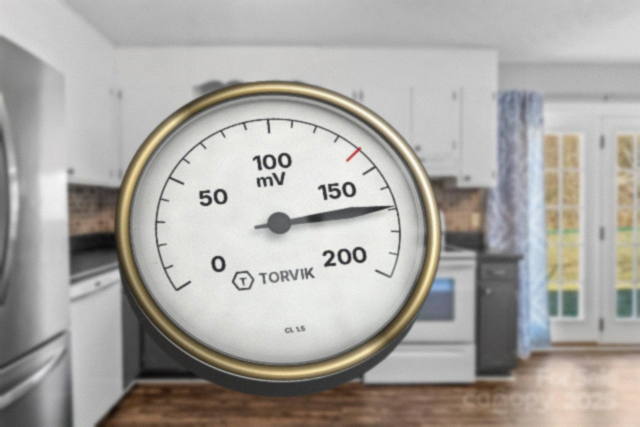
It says 170,mV
